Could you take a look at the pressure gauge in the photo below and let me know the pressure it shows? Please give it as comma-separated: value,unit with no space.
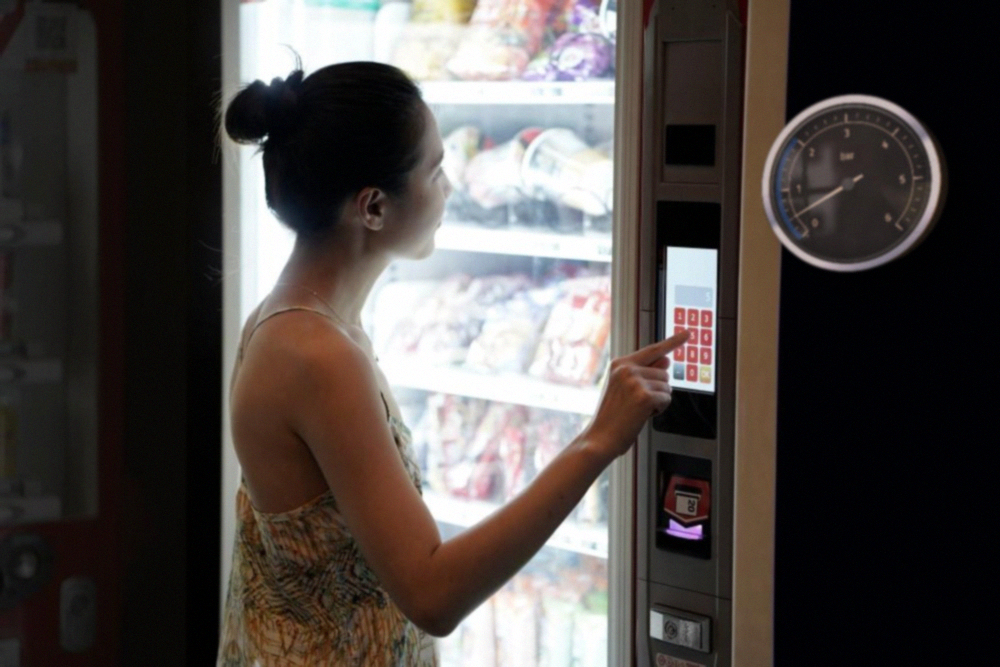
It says 0.4,bar
